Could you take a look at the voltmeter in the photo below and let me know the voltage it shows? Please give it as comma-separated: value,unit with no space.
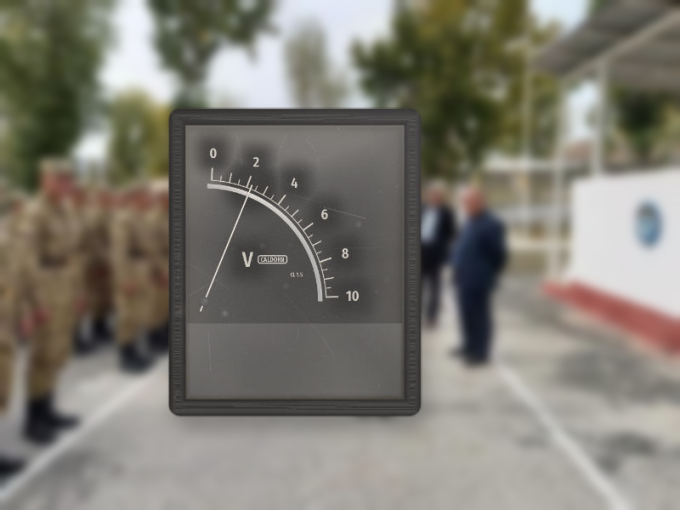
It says 2.25,V
